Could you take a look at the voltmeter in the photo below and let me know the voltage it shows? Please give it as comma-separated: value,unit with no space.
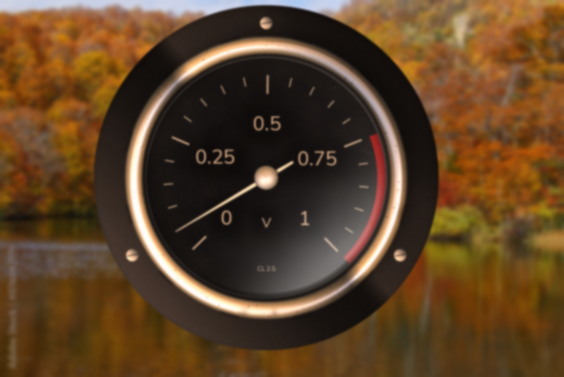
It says 0.05,V
